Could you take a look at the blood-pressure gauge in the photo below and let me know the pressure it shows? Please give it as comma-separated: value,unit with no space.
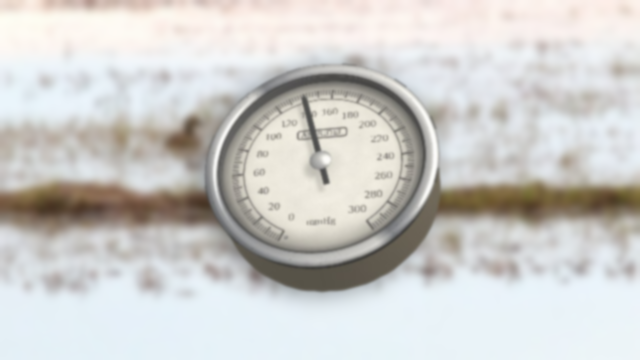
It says 140,mmHg
